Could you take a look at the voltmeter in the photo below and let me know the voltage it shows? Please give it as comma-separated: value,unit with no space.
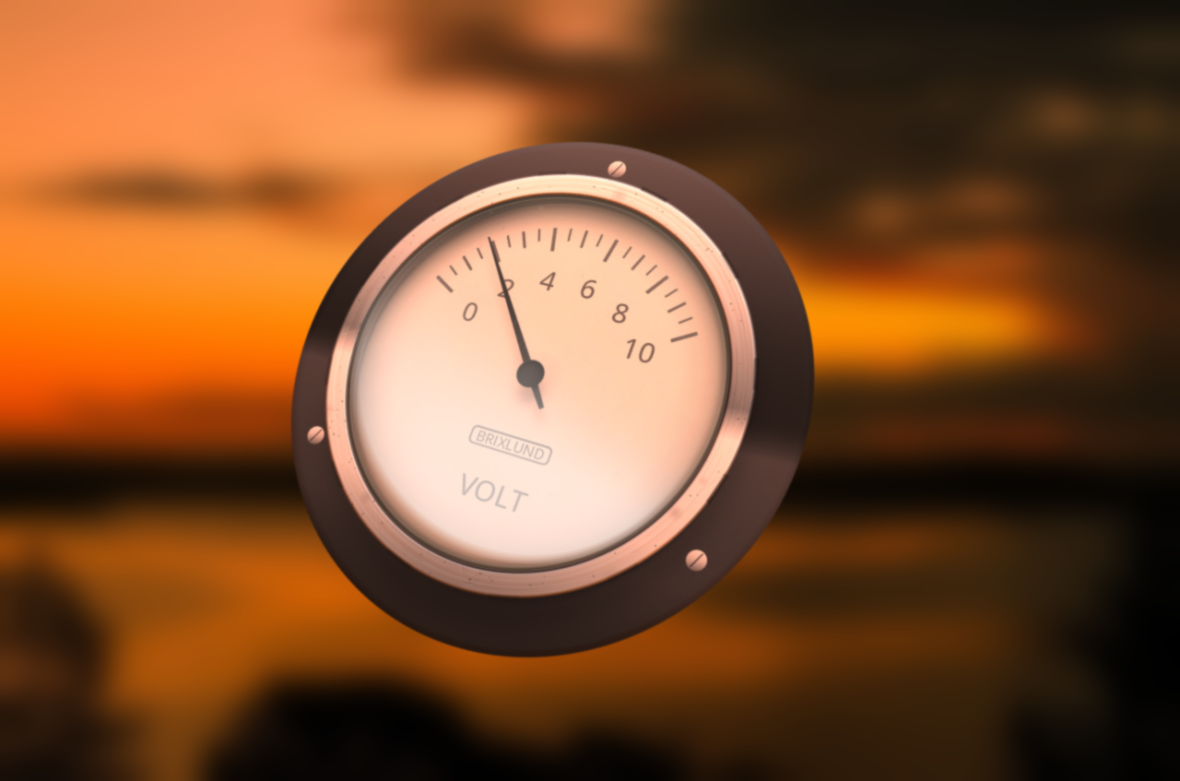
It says 2,V
